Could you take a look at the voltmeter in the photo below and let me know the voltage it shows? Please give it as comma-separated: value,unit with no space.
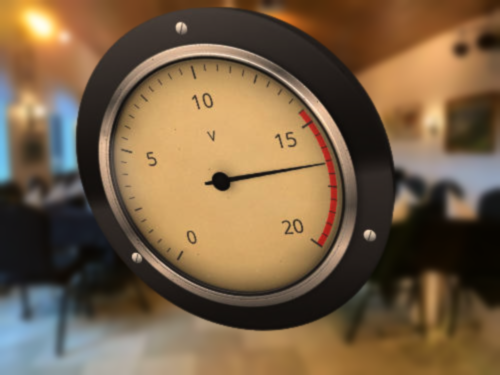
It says 16.5,V
